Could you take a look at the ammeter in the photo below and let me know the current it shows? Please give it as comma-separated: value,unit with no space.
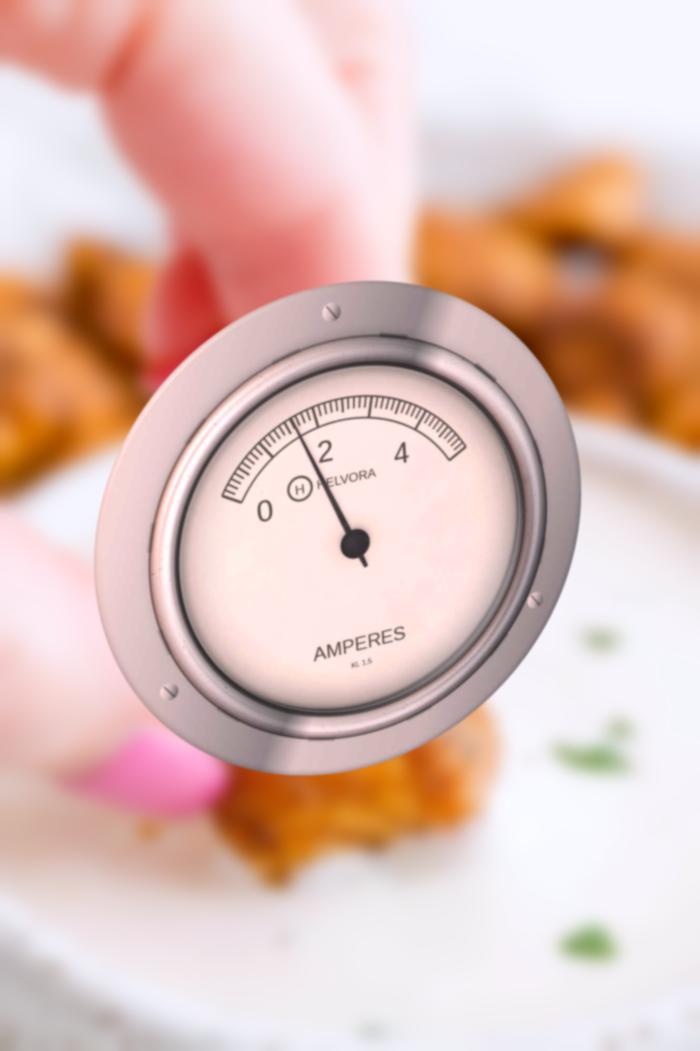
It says 1.6,A
